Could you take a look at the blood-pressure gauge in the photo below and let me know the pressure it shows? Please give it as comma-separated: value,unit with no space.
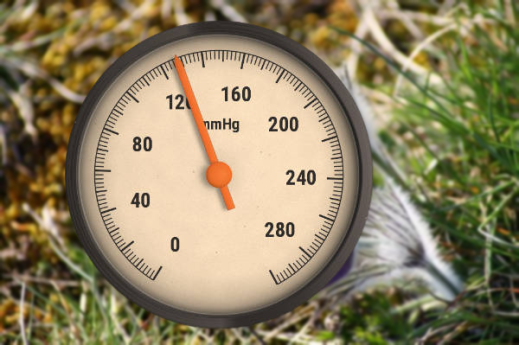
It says 128,mmHg
